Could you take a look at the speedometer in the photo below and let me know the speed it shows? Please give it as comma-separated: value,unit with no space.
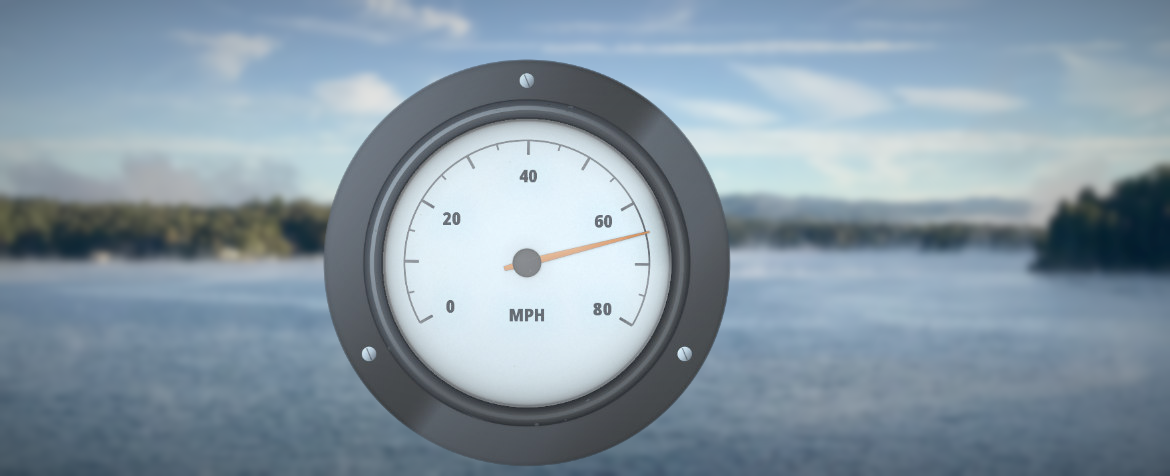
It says 65,mph
